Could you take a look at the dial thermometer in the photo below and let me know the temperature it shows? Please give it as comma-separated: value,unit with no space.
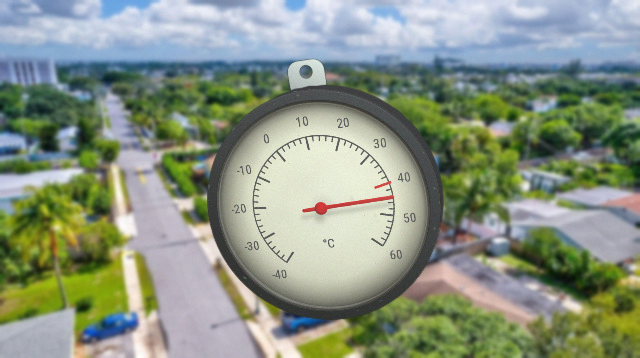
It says 44,°C
